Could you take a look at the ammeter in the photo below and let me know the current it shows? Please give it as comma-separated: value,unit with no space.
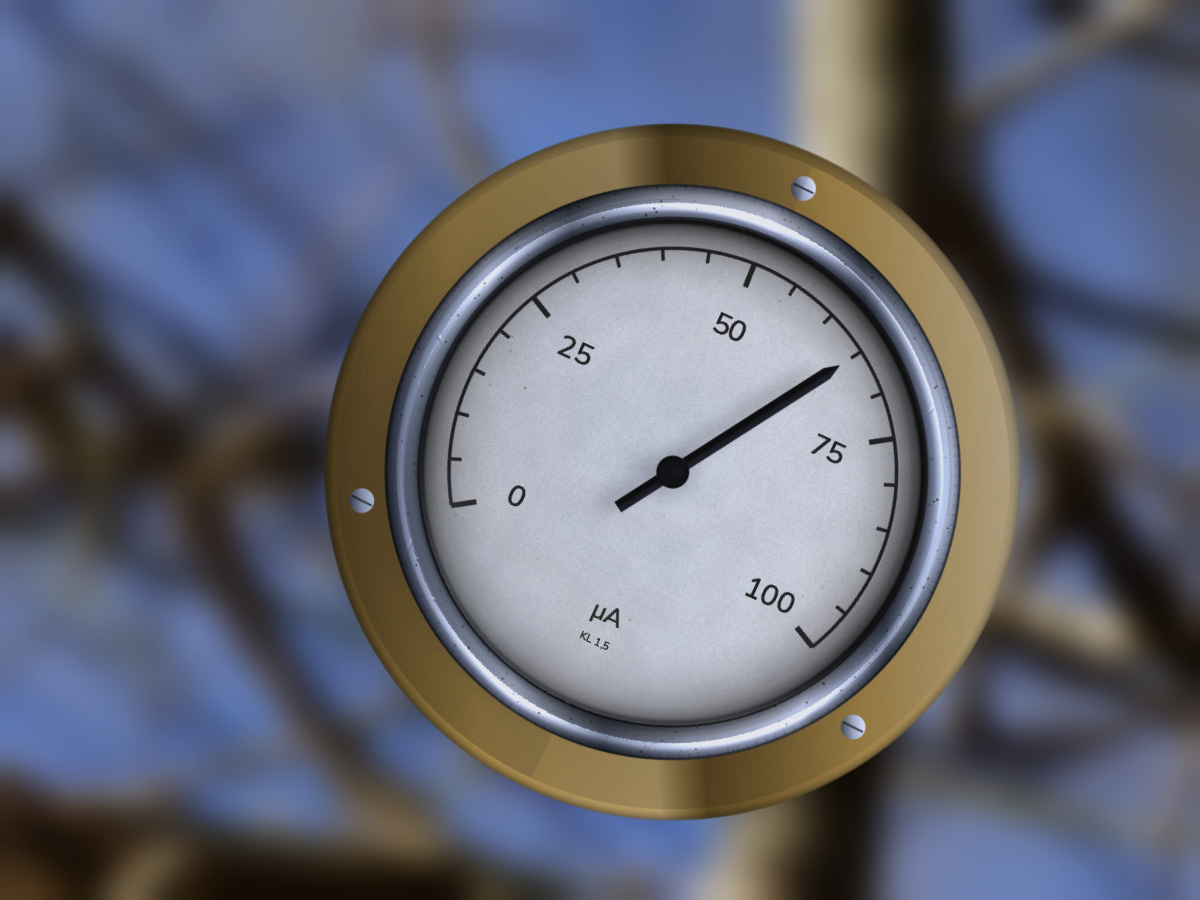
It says 65,µA
